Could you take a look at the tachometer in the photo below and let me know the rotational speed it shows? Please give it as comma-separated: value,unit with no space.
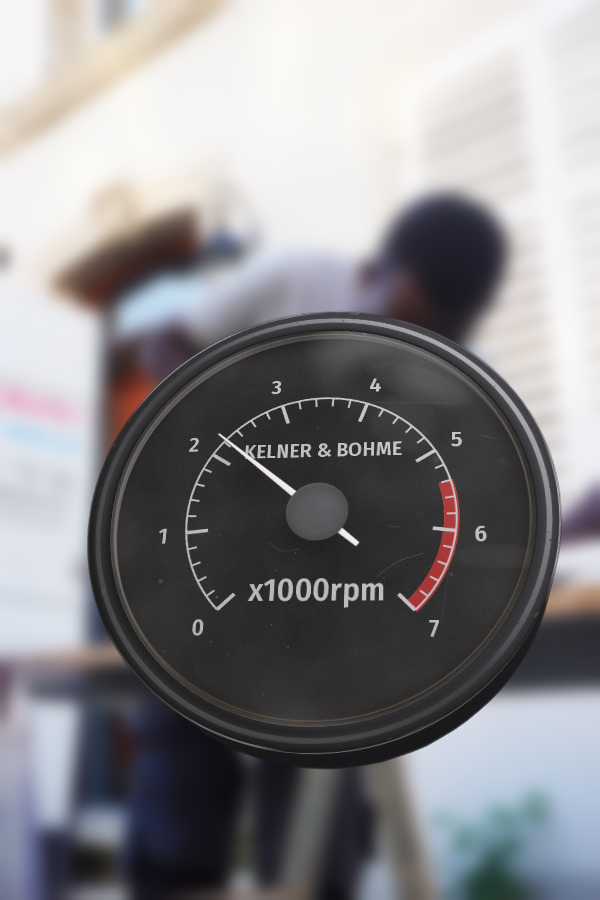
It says 2200,rpm
